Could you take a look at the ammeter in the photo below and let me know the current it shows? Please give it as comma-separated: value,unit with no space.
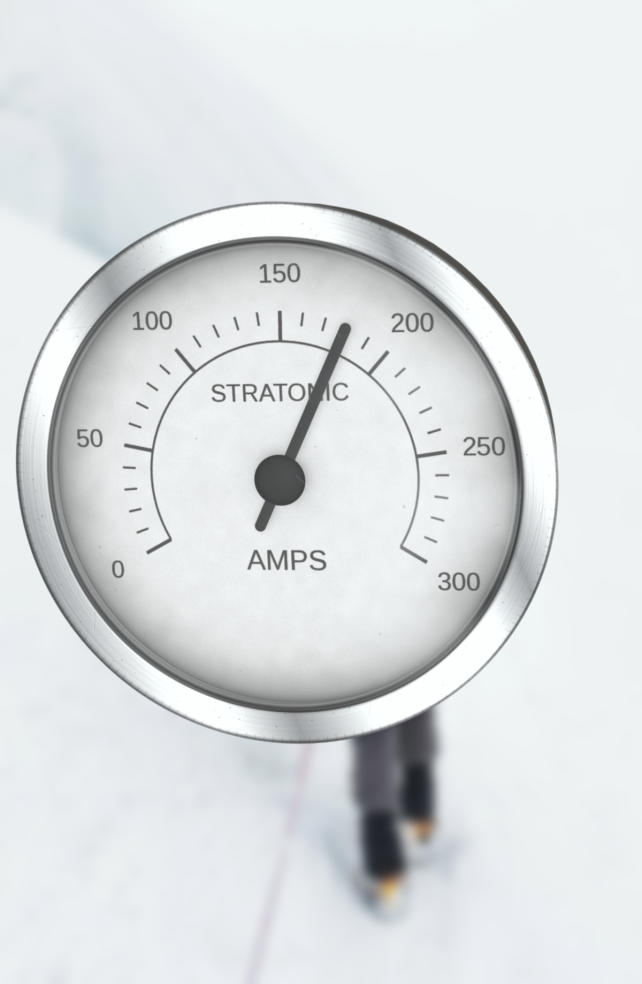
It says 180,A
